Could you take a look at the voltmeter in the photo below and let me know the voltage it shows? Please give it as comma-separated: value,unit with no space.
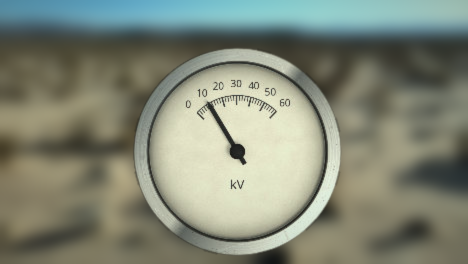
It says 10,kV
